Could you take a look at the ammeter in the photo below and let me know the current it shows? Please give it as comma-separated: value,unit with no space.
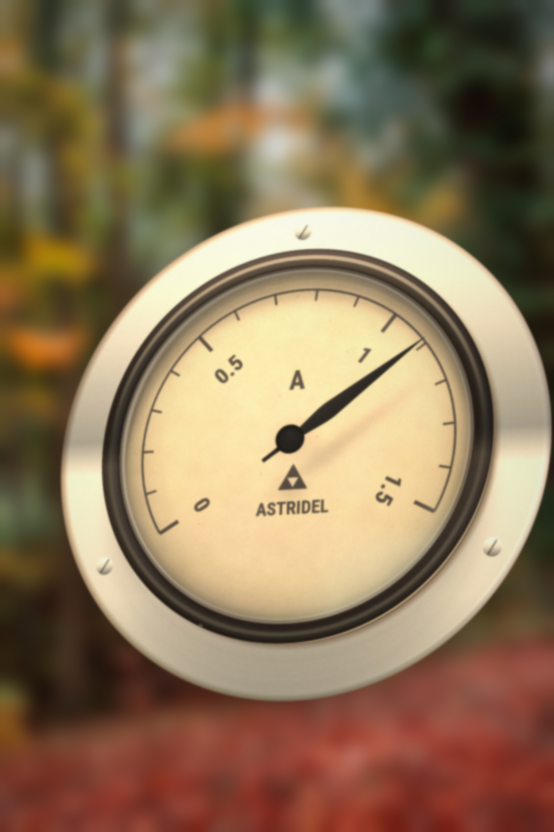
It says 1.1,A
